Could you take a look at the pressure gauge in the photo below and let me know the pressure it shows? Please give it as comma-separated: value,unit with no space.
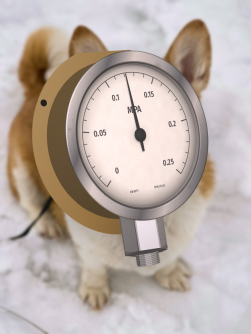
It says 0.12,MPa
